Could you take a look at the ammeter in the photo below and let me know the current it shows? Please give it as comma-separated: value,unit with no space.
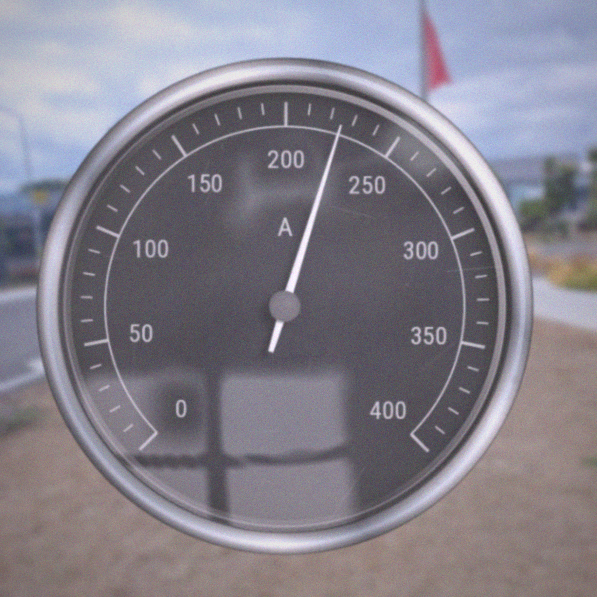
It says 225,A
